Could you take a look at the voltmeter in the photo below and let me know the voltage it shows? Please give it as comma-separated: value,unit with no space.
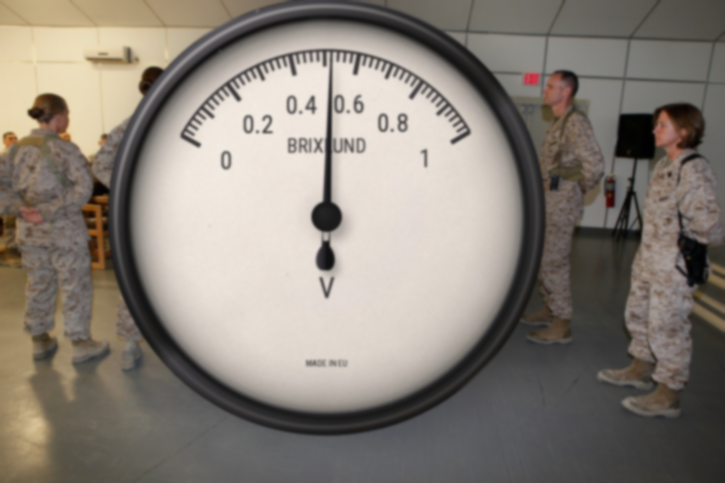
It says 0.52,V
